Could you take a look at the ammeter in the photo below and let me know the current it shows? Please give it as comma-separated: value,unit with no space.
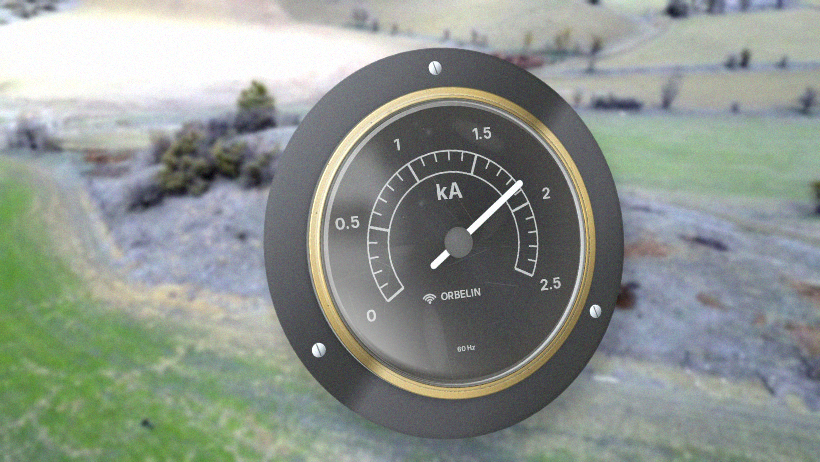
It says 1.85,kA
